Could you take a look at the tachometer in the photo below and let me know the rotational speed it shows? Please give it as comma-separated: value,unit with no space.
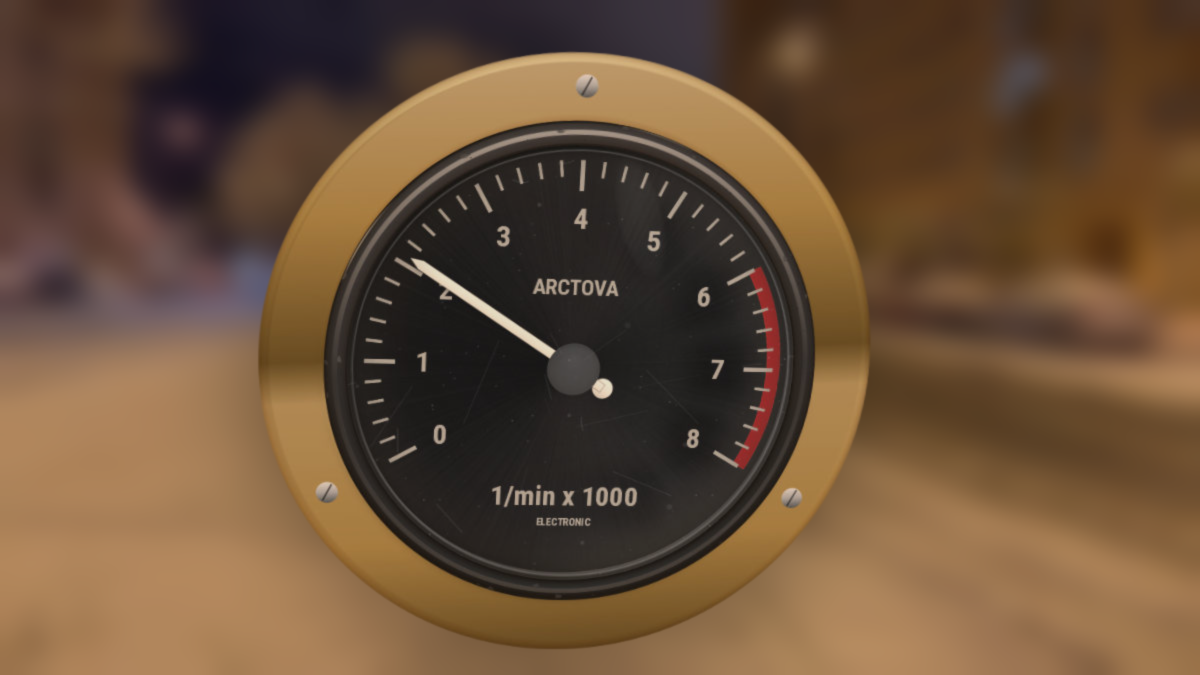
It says 2100,rpm
